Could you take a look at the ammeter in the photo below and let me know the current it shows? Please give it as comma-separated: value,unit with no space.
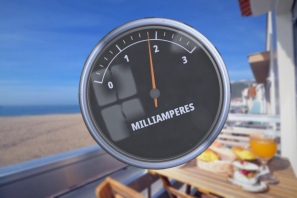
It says 1.8,mA
